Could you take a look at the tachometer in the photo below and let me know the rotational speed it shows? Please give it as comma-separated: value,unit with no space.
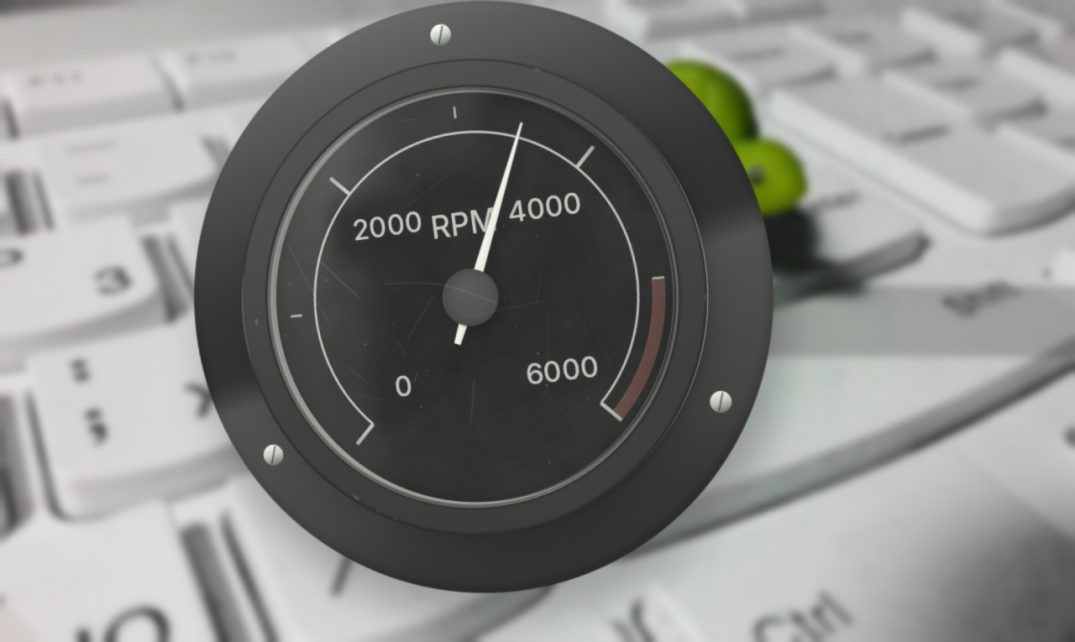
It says 3500,rpm
